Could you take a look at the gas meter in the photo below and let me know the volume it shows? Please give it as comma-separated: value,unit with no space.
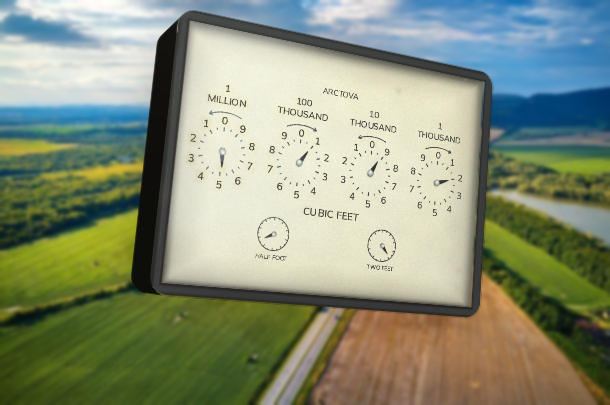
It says 509200,ft³
